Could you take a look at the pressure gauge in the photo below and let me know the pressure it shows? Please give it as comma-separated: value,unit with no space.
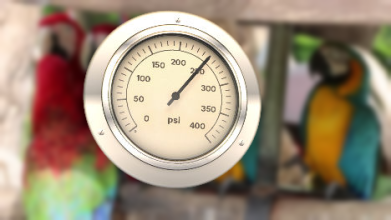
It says 250,psi
